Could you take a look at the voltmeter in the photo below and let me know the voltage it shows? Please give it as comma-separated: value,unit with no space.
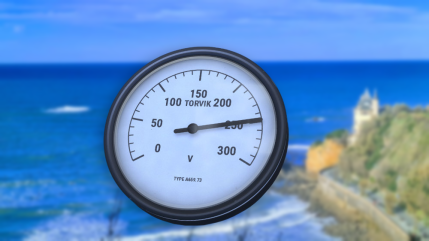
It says 250,V
